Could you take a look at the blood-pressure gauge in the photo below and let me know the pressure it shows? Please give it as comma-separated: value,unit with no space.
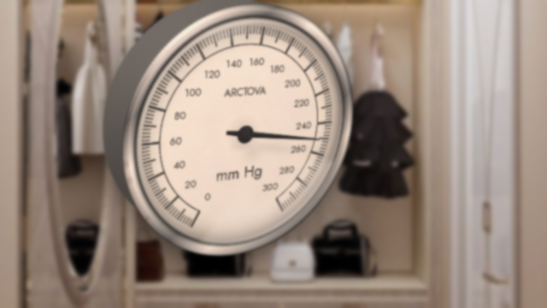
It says 250,mmHg
